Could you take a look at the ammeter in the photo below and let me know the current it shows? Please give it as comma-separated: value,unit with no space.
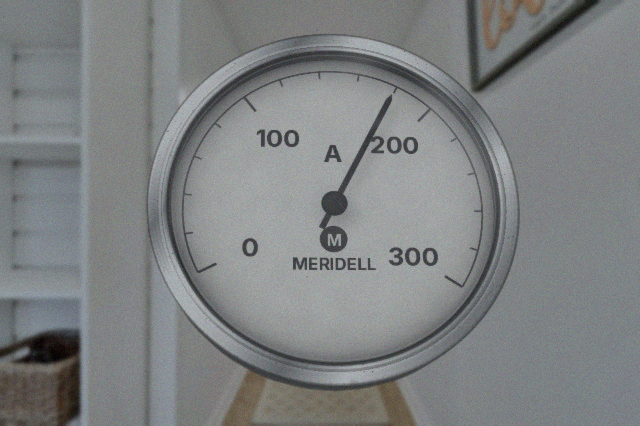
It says 180,A
